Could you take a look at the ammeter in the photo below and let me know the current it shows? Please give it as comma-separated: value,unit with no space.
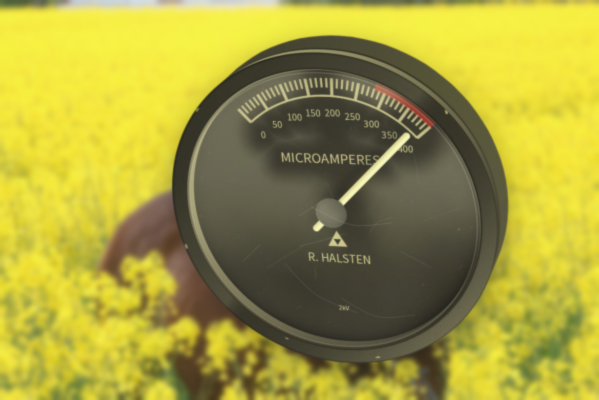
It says 380,µA
